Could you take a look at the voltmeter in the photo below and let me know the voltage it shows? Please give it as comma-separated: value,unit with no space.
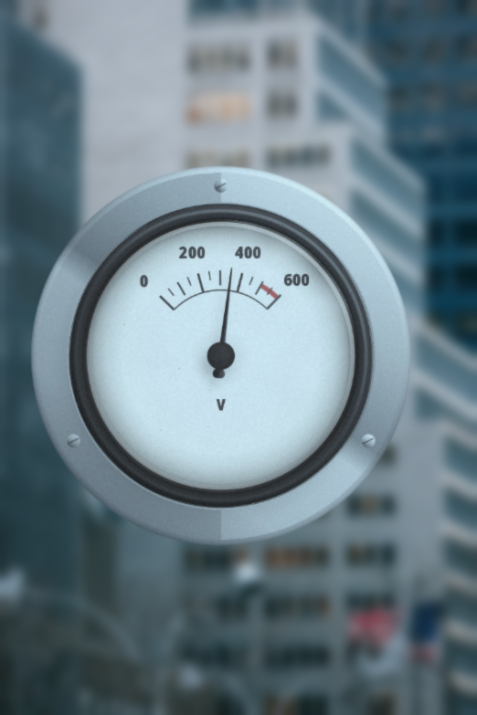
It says 350,V
